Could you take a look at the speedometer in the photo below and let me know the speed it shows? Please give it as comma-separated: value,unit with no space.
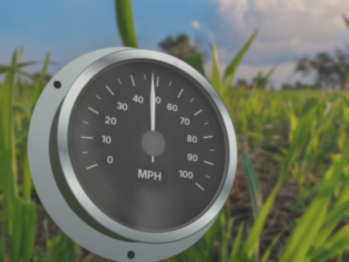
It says 47.5,mph
